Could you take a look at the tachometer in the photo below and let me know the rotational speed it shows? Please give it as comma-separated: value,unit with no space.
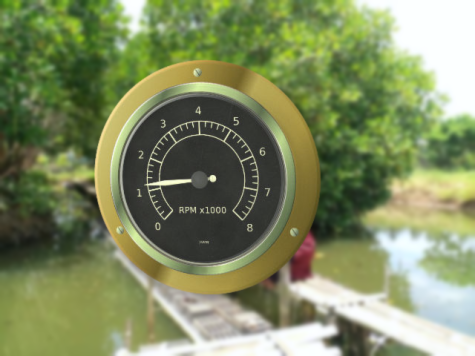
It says 1200,rpm
